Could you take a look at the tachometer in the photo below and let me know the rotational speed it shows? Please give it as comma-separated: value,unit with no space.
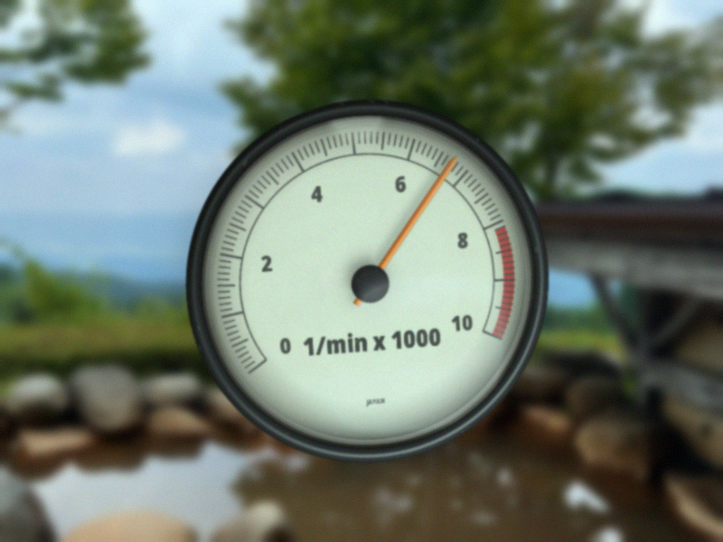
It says 6700,rpm
